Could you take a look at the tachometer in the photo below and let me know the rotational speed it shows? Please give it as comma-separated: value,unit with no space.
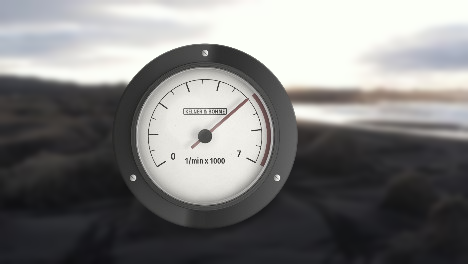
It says 5000,rpm
